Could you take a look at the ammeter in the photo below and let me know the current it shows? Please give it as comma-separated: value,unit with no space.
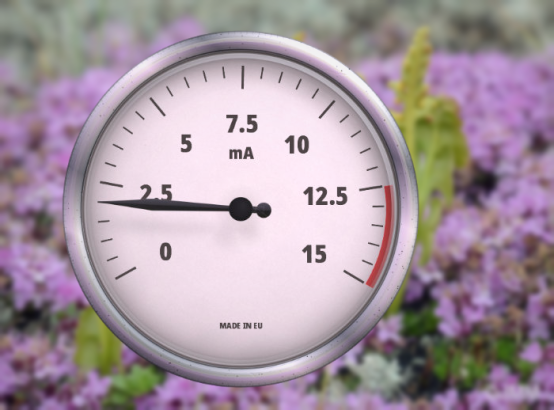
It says 2,mA
